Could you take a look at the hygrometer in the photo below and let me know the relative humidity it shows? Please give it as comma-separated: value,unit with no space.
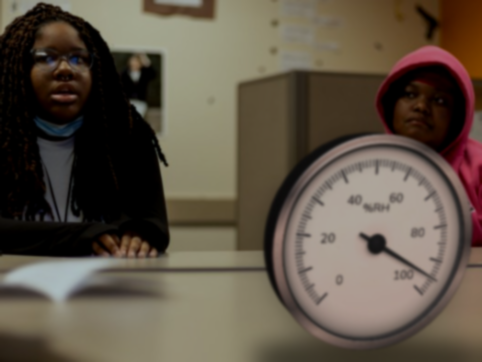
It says 95,%
